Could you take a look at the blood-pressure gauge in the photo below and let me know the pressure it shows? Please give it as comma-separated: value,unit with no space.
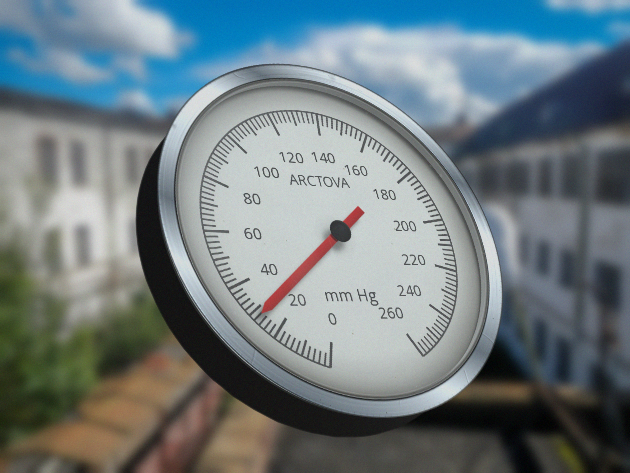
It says 28,mmHg
